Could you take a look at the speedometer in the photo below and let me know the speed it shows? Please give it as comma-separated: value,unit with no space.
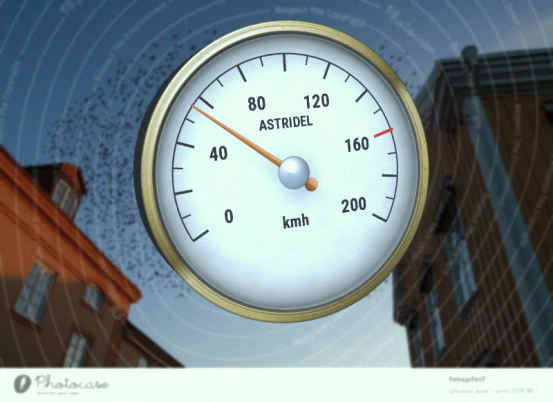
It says 55,km/h
